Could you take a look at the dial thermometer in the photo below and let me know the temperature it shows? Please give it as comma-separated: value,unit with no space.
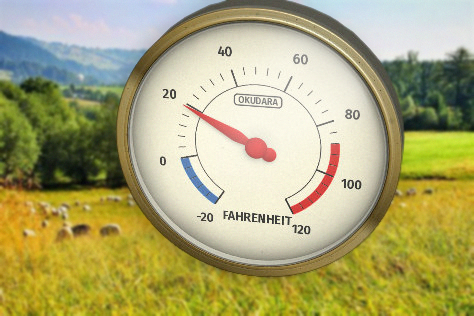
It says 20,°F
